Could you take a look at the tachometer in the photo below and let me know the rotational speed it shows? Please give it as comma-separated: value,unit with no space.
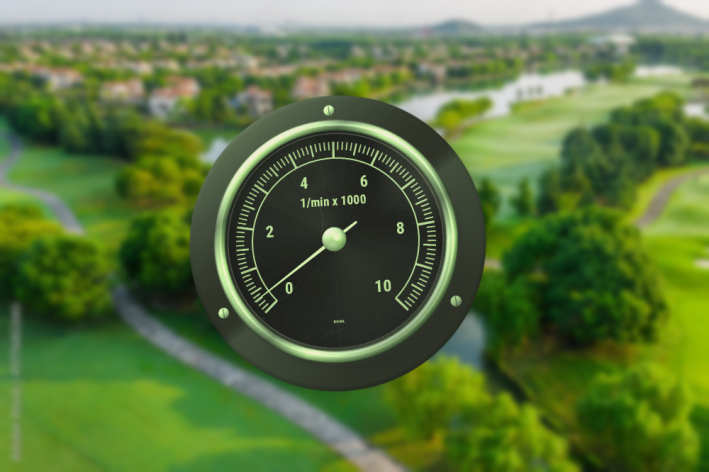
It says 300,rpm
